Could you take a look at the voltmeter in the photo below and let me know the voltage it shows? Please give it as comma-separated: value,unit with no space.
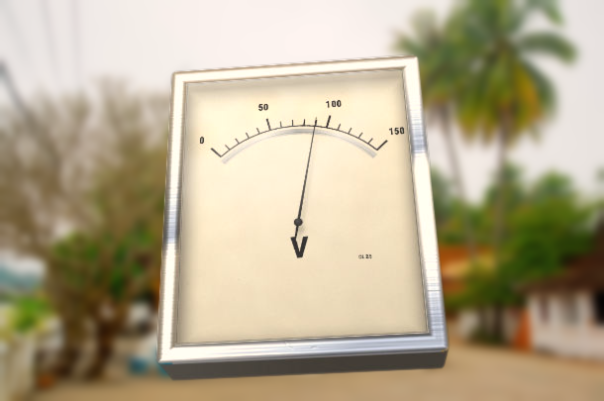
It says 90,V
